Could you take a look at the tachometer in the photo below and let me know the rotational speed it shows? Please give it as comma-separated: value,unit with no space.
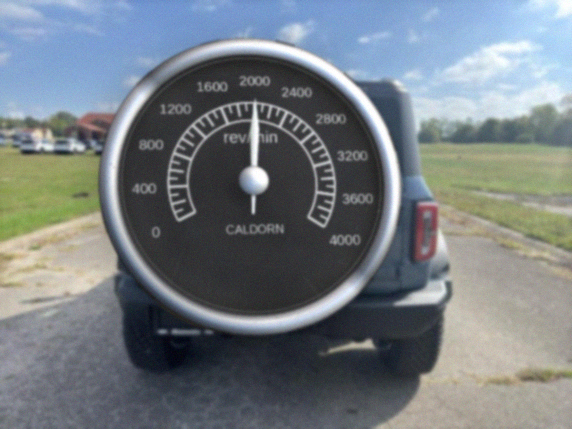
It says 2000,rpm
